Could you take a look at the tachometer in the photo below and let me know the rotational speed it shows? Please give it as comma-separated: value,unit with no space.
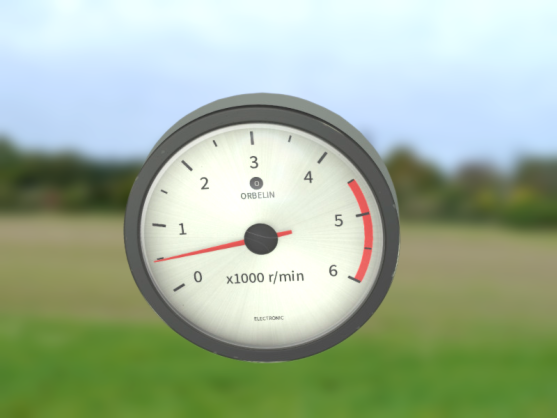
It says 500,rpm
